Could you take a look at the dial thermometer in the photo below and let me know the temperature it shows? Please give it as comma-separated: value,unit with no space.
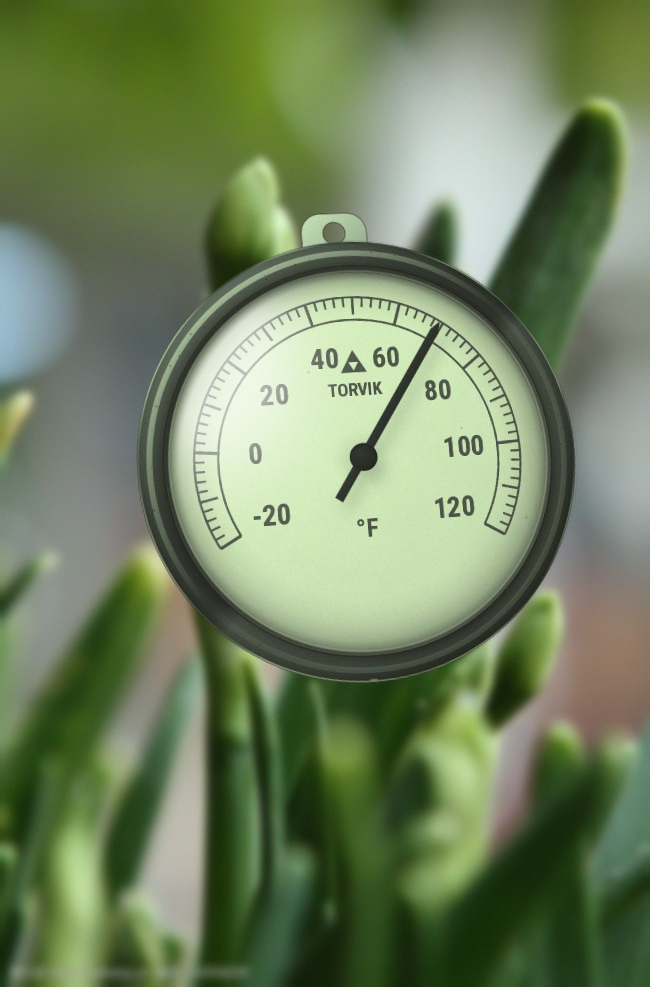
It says 69,°F
